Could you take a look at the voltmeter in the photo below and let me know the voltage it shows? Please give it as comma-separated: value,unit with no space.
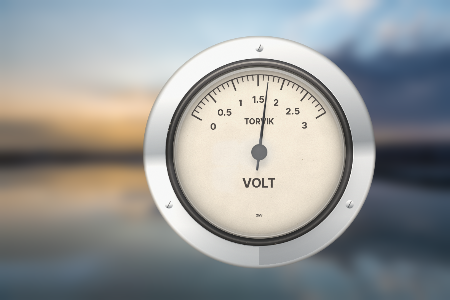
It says 1.7,V
